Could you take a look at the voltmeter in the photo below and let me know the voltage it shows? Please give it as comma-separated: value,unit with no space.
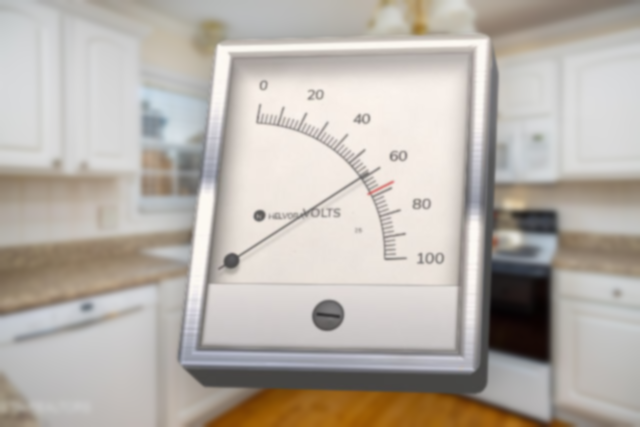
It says 60,V
